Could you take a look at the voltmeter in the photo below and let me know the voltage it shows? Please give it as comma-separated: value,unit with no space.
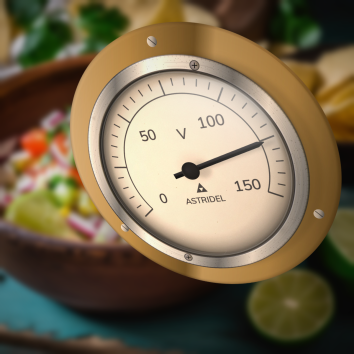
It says 125,V
